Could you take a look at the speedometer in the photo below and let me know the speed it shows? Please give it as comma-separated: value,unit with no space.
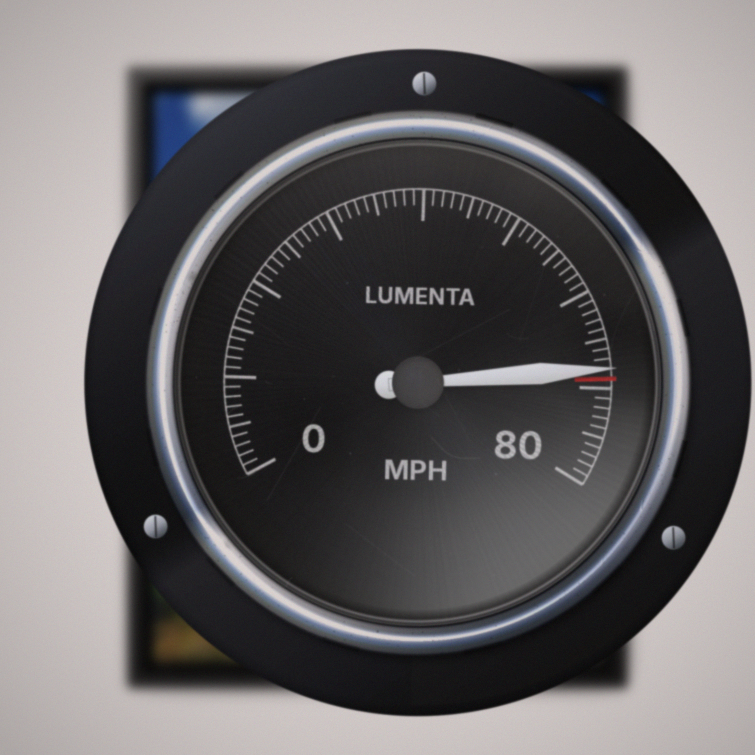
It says 68,mph
